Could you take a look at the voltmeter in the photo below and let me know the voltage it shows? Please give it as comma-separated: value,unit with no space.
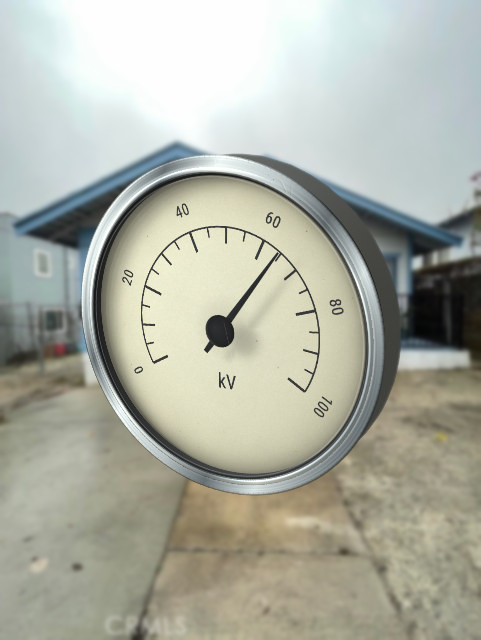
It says 65,kV
